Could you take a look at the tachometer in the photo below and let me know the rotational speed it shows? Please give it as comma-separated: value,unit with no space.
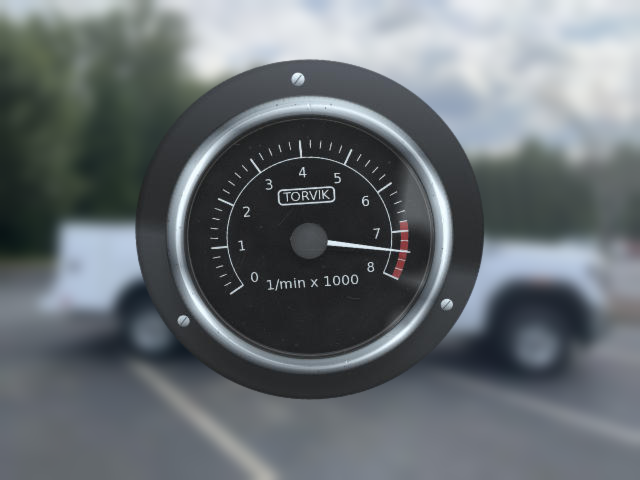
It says 7400,rpm
